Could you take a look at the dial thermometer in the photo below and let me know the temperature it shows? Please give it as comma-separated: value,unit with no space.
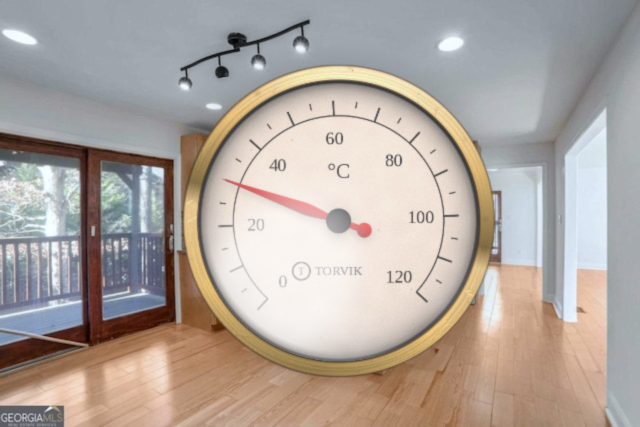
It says 30,°C
